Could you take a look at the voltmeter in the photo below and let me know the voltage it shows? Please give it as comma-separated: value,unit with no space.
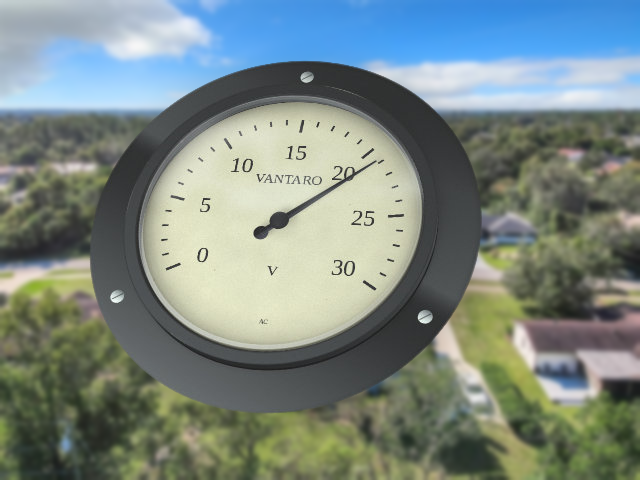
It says 21,V
